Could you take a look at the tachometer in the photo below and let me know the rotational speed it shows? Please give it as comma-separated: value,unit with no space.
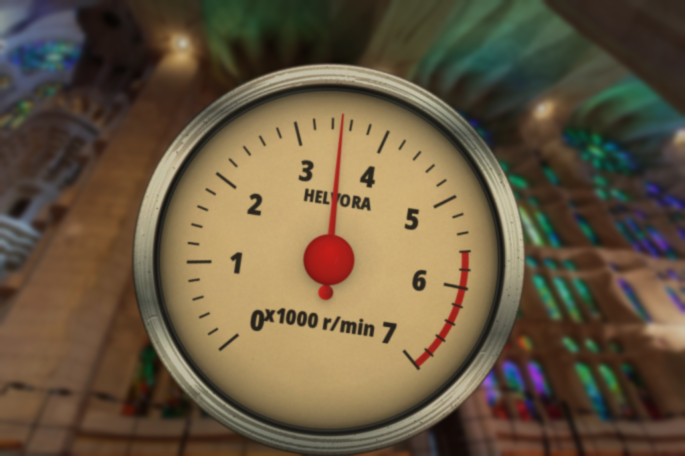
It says 3500,rpm
